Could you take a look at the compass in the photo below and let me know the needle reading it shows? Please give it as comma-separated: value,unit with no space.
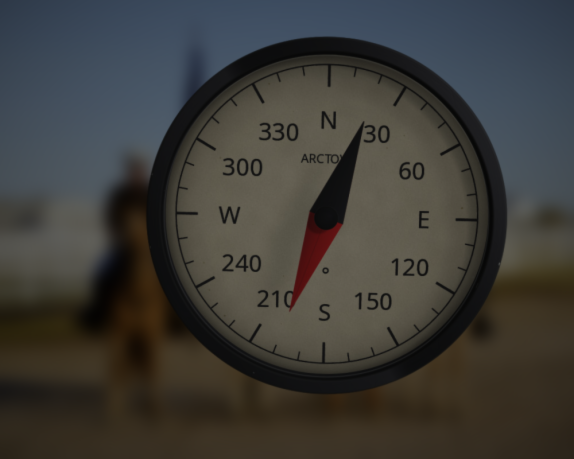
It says 200,°
